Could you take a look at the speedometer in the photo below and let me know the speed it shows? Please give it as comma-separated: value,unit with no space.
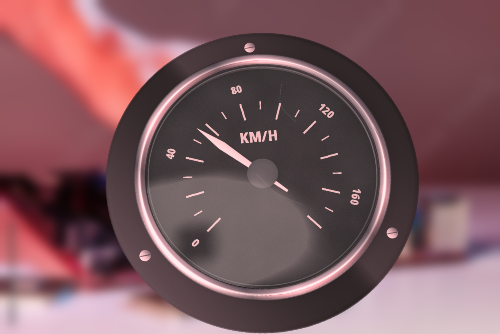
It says 55,km/h
